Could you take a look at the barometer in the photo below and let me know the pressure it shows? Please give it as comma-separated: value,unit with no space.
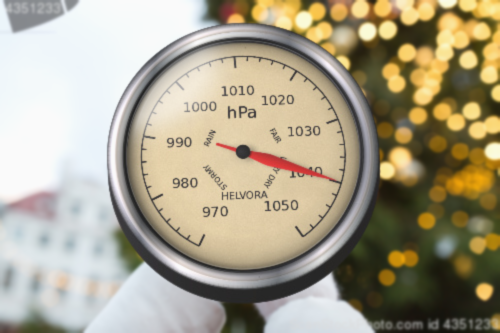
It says 1040,hPa
